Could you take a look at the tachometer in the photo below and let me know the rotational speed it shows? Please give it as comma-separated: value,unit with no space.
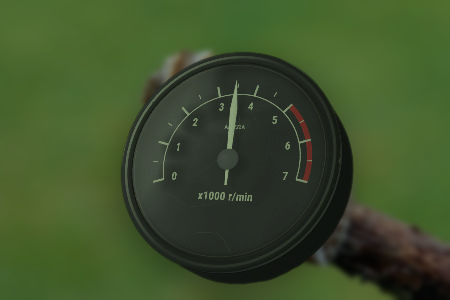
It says 3500,rpm
